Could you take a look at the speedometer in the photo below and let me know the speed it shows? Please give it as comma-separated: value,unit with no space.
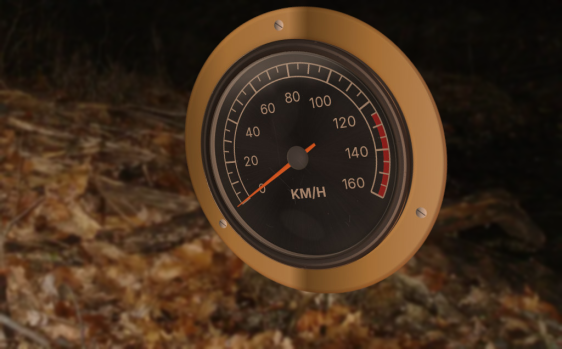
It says 0,km/h
